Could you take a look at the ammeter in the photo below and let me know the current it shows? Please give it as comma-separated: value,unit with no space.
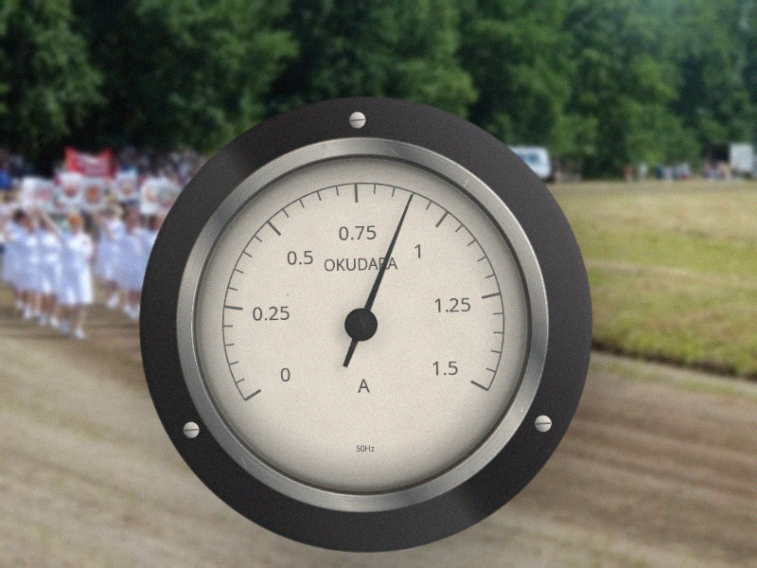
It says 0.9,A
